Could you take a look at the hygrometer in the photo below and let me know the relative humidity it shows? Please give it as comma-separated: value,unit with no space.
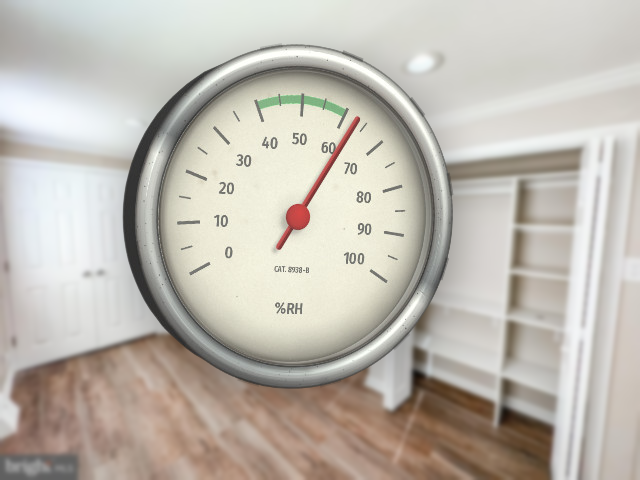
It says 62.5,%
